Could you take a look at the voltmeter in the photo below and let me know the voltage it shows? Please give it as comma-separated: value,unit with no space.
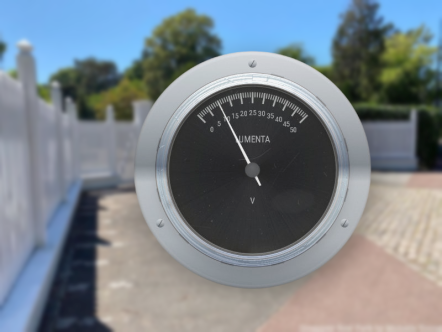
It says 10,V
